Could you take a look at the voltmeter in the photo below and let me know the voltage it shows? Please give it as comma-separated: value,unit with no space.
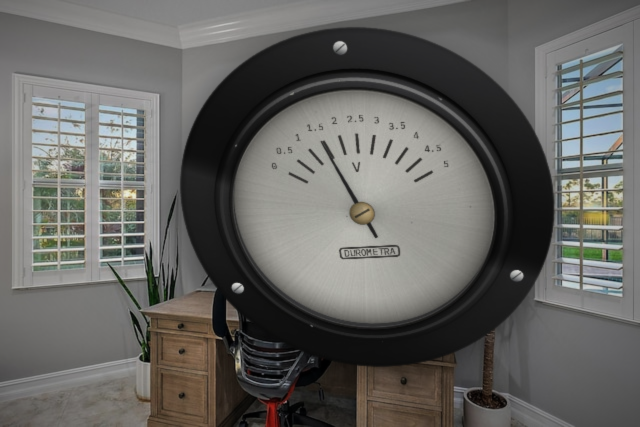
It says 1.5,V
